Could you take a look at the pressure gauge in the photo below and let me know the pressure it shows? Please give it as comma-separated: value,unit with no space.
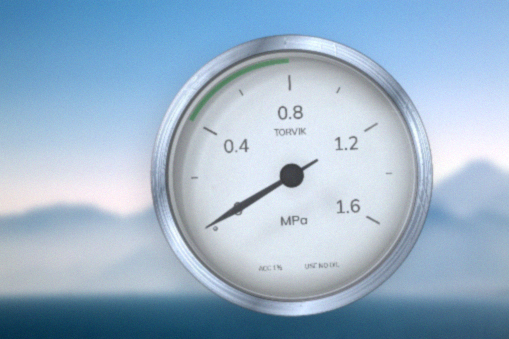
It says 0,MPa
